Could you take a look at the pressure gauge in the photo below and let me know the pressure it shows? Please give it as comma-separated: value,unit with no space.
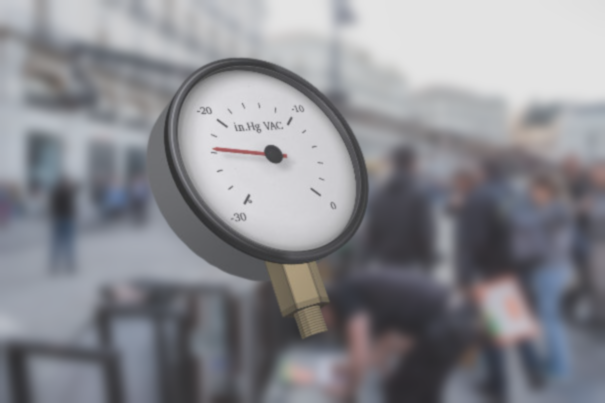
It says -24,inHg
